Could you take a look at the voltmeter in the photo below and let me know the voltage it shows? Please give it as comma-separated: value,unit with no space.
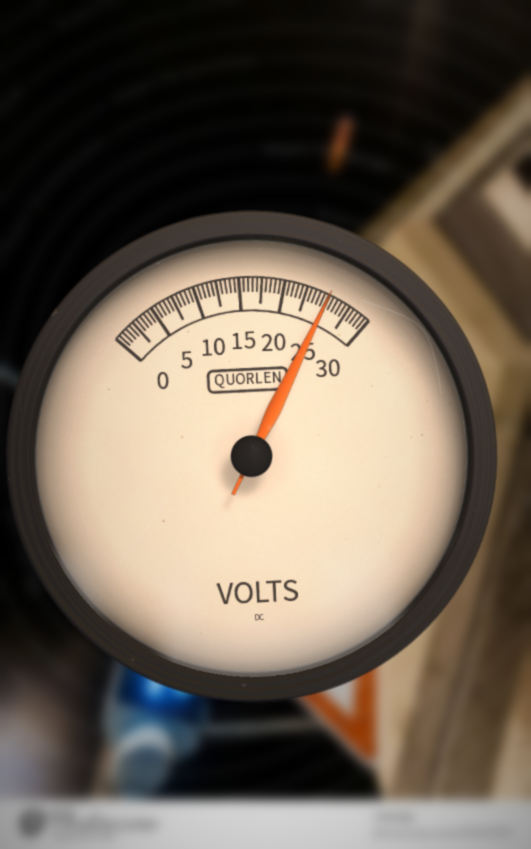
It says 25,V
